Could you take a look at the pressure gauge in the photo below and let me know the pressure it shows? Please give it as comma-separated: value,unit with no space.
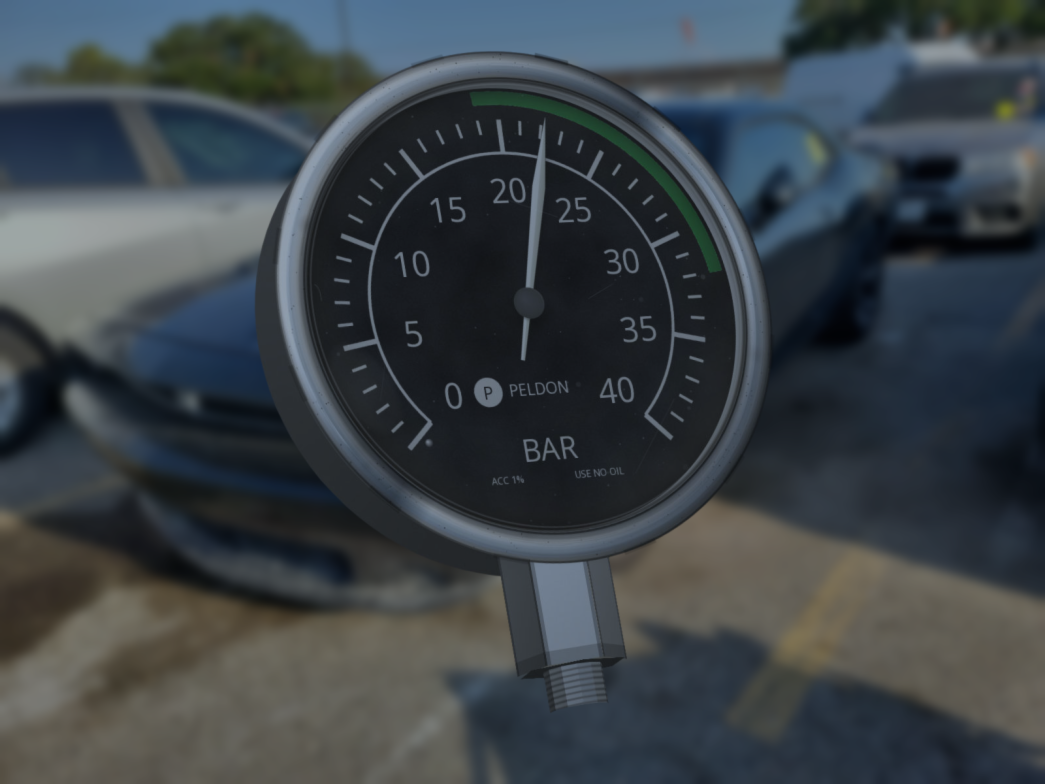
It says 22,bar
